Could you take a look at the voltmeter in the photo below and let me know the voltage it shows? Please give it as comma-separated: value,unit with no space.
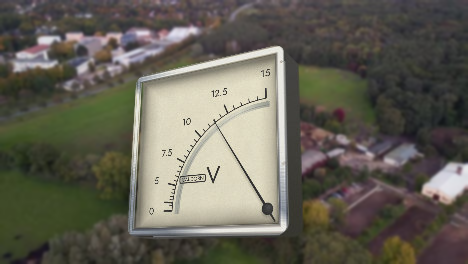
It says 11.5,V
